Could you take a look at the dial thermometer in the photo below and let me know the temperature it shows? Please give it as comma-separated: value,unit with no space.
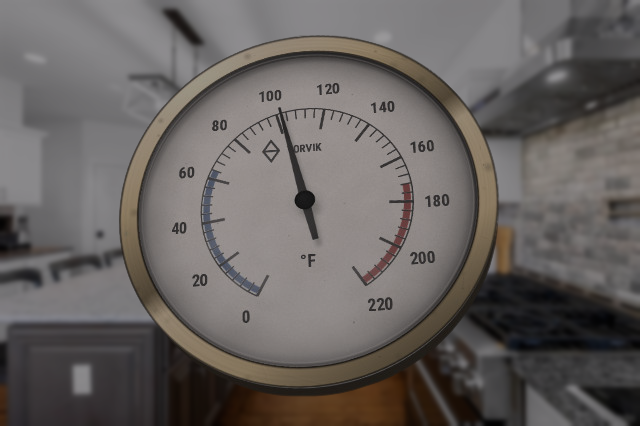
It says 102,°F
